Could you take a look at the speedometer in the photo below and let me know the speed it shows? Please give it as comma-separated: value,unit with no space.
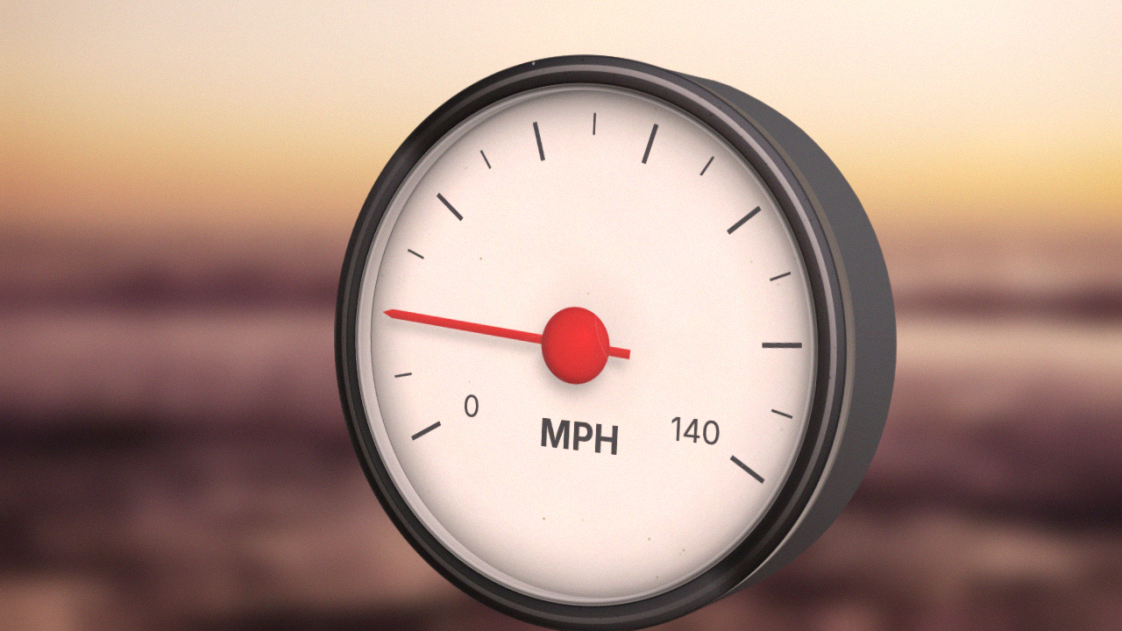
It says 20,mph
